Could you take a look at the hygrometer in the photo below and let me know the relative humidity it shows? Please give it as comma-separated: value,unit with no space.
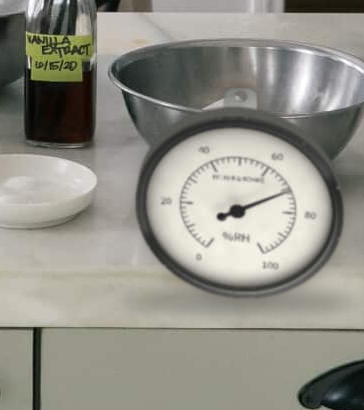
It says 70,%
